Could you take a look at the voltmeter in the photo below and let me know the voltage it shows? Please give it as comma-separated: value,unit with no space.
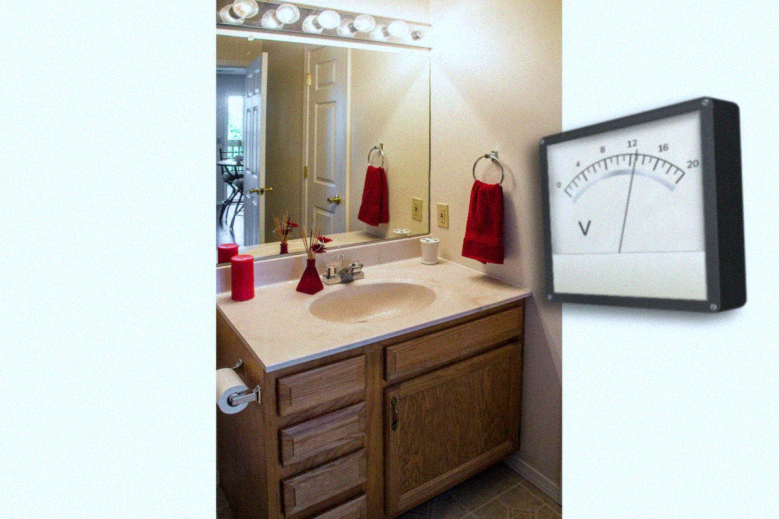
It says 13,V
